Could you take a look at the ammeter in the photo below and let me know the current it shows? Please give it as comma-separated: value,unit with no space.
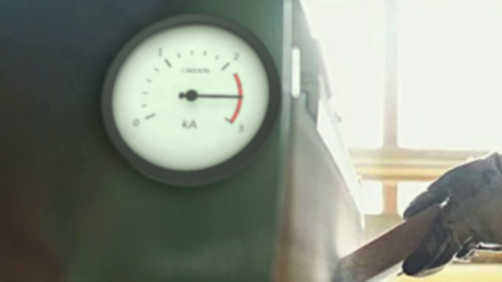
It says 2.6,kA
